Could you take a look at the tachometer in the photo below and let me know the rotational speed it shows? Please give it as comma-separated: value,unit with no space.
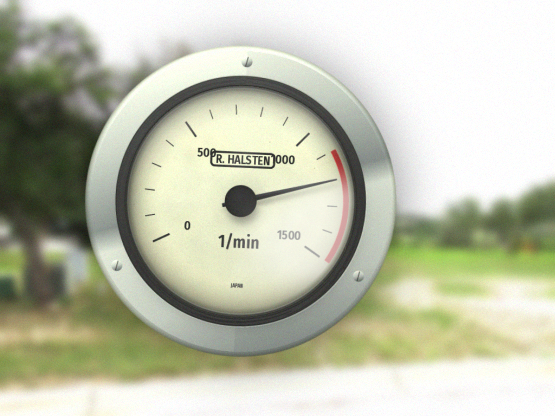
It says 1200,rpm
